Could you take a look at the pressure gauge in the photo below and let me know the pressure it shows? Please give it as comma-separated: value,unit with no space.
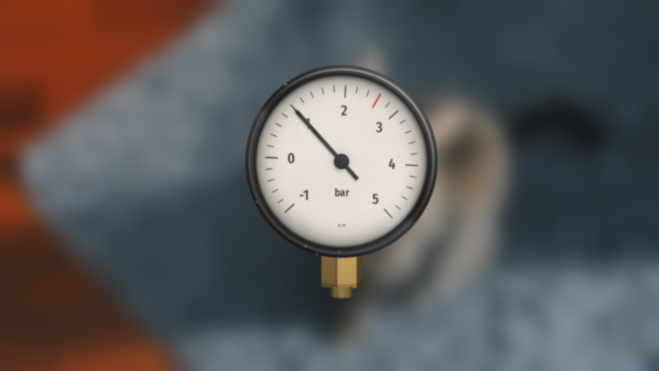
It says 1,bar
